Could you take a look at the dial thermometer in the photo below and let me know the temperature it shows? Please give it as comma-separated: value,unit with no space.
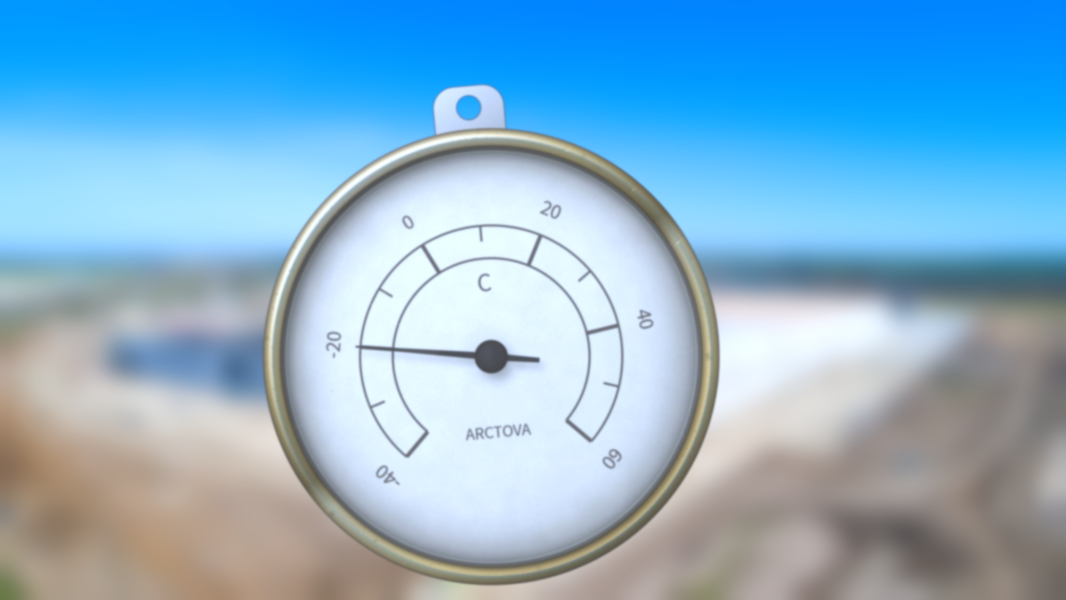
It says -20,°C
